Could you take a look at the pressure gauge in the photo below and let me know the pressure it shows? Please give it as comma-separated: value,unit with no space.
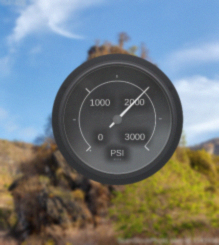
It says 2000,psi
